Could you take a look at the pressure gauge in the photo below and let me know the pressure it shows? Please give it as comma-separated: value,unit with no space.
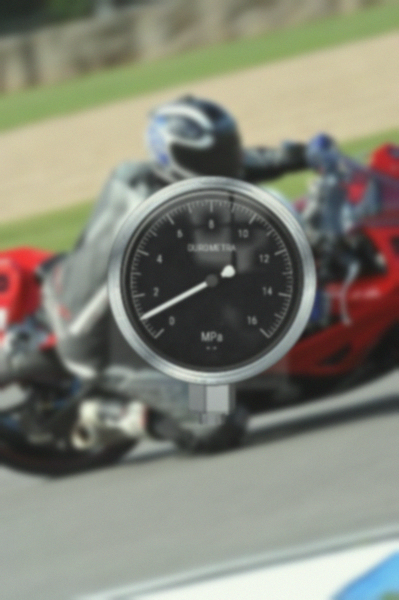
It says 1,MPa
